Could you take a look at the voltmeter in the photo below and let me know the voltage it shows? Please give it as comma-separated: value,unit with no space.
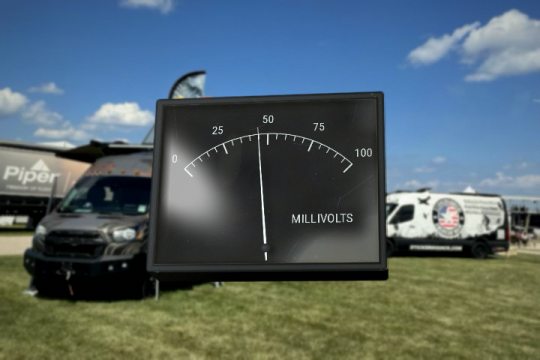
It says 45,mV
